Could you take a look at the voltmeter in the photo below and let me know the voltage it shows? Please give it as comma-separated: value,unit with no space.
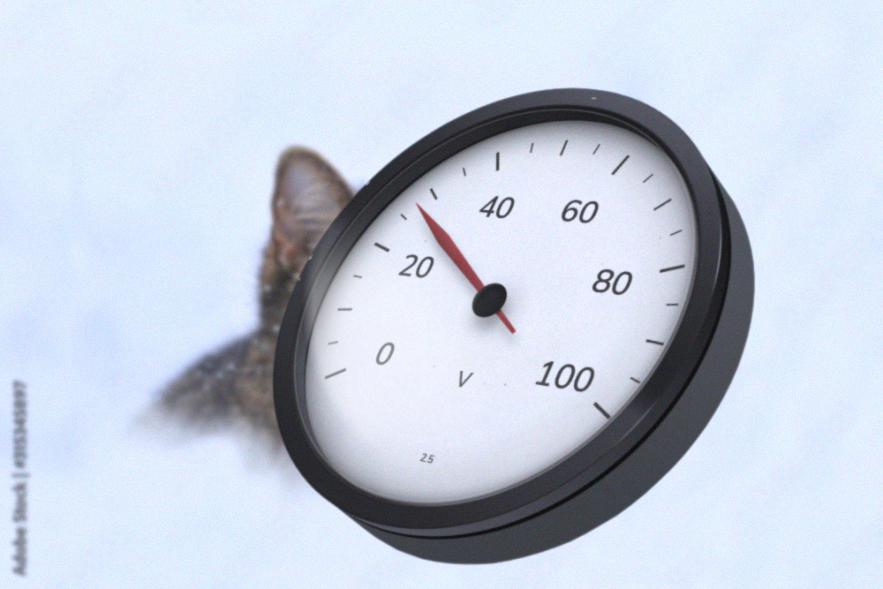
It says 27.5,V
